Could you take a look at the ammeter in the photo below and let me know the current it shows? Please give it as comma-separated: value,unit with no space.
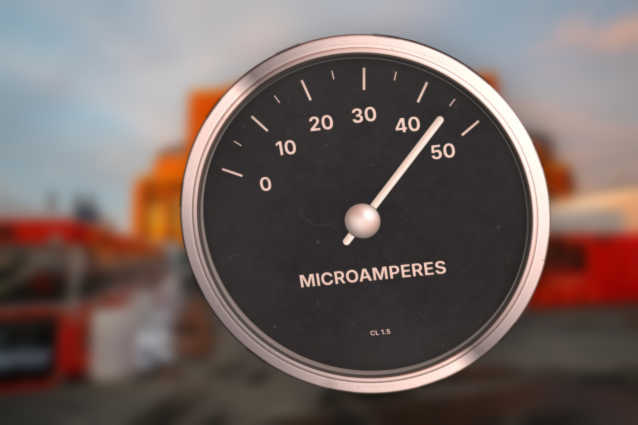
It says 45,µA
